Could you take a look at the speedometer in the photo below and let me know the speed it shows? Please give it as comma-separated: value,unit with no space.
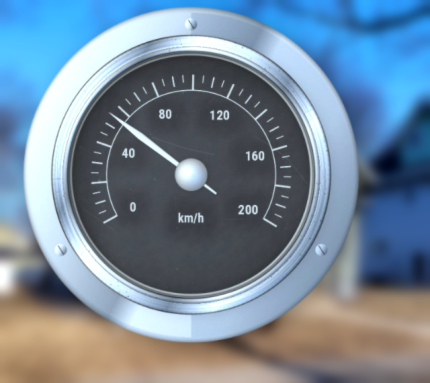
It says 55,km/h
